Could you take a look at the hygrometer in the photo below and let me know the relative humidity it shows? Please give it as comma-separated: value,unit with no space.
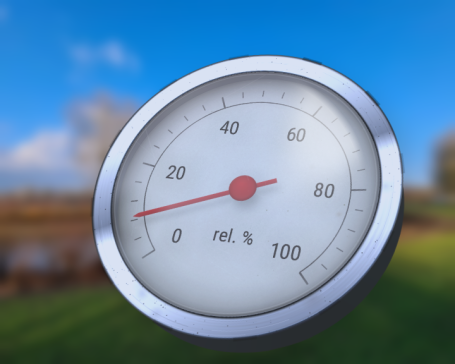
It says 8,%
